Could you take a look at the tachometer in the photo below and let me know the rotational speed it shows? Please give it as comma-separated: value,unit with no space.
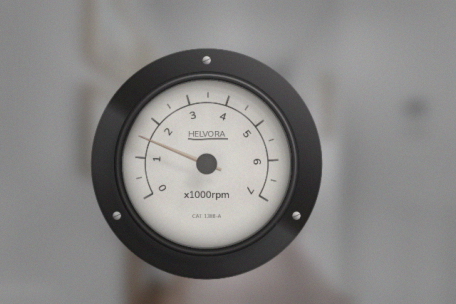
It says 1500,rpm
